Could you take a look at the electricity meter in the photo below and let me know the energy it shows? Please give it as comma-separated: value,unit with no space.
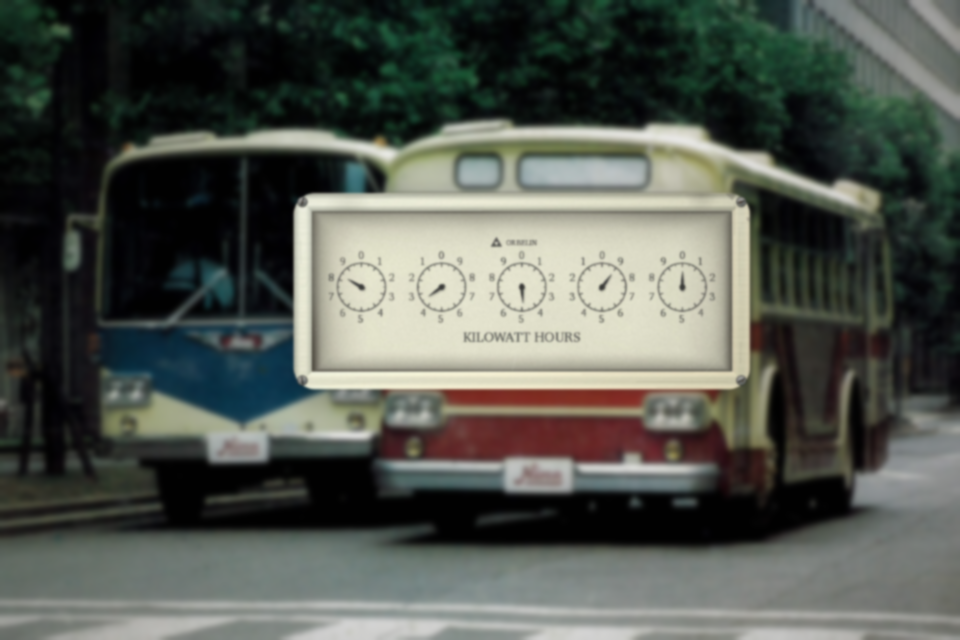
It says 83490,kWh
